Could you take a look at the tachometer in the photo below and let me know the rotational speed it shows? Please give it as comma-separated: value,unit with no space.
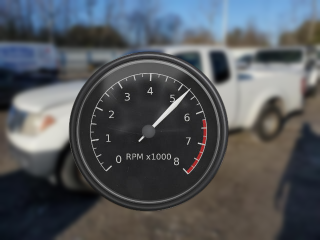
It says 5250,rpm
